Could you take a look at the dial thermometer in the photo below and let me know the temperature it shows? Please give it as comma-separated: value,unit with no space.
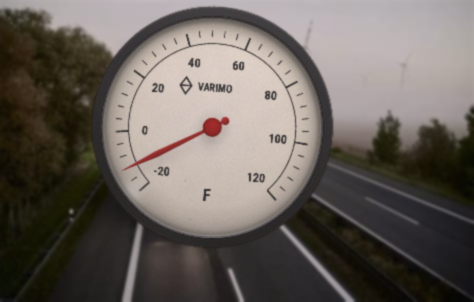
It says -12,°F
